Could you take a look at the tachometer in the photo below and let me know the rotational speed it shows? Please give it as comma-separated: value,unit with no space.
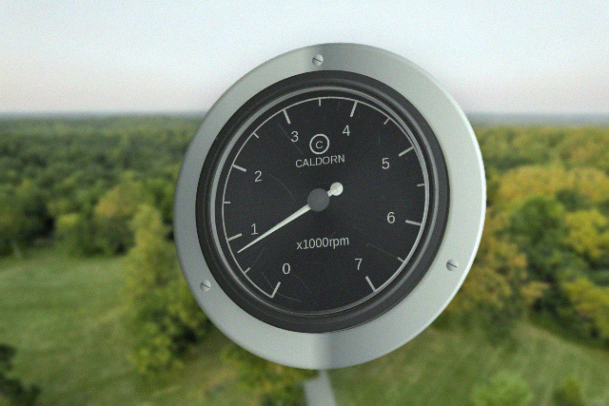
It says 750,rpm
